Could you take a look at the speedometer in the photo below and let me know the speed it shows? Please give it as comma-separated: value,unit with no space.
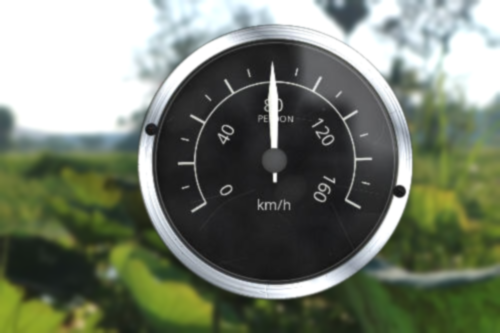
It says 80,km/h
